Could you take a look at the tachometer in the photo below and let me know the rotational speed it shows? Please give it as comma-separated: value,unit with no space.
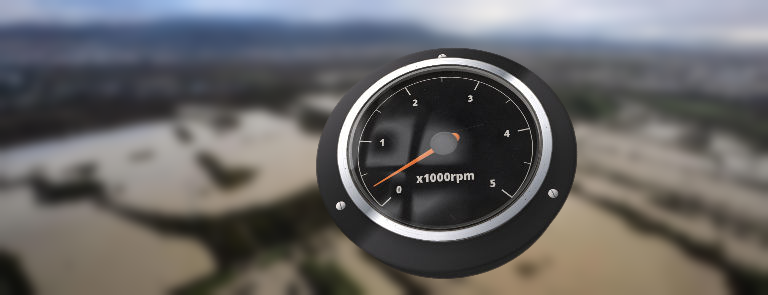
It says 250,rpm
